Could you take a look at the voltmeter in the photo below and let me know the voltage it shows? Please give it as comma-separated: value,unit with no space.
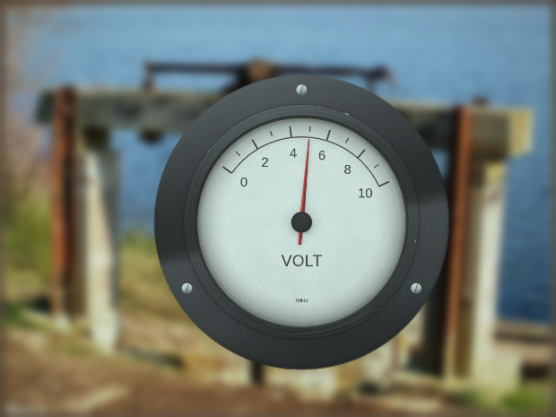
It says 5,V
